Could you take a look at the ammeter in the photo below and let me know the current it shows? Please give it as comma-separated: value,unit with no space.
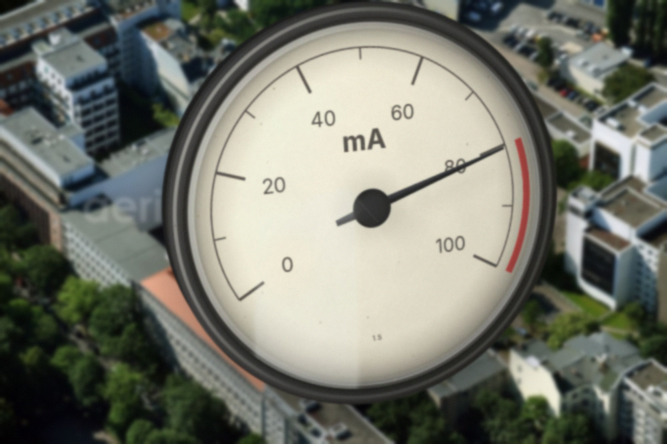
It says 80,mA
